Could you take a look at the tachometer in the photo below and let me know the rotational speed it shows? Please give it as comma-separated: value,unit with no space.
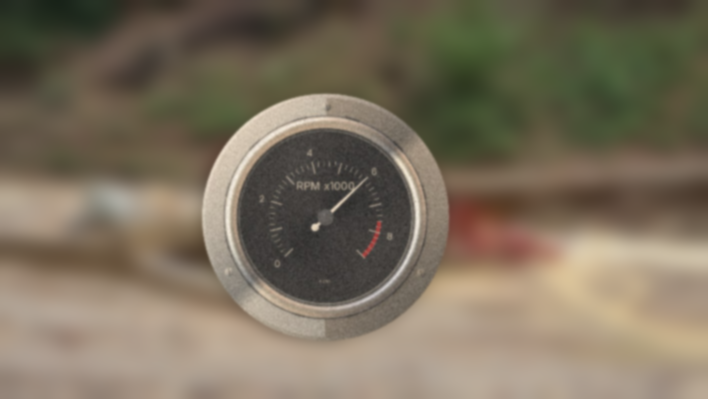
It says 6000,rpm
